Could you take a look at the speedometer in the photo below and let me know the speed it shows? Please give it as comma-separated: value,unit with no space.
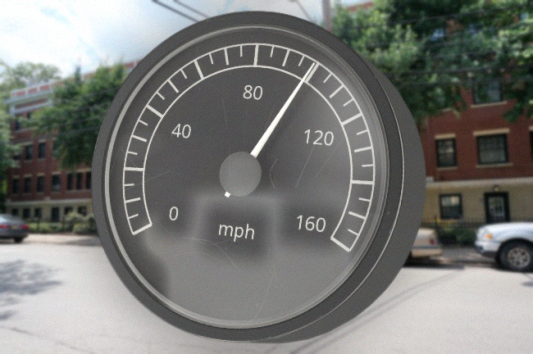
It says 100,mph
